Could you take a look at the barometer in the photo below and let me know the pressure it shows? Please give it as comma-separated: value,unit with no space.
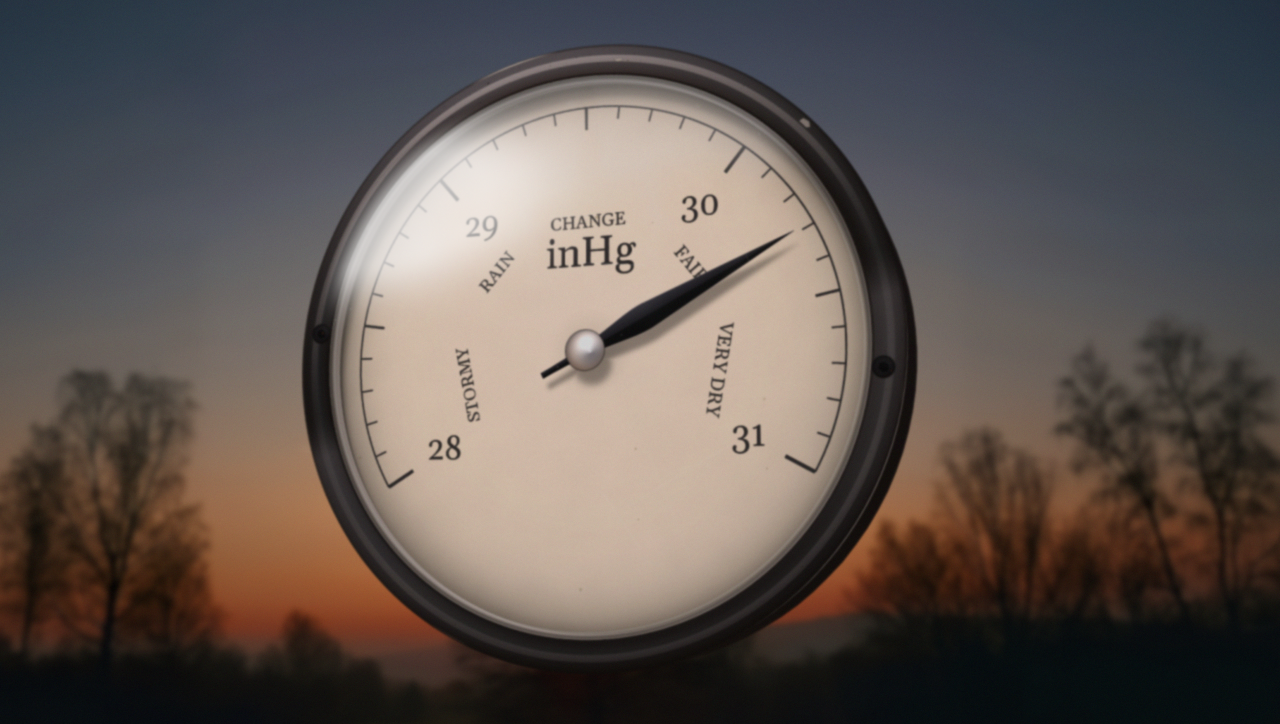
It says 30.3,inHg
